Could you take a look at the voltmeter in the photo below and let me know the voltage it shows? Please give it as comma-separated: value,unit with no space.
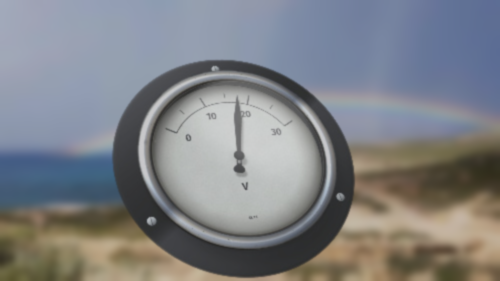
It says 17.5,V
